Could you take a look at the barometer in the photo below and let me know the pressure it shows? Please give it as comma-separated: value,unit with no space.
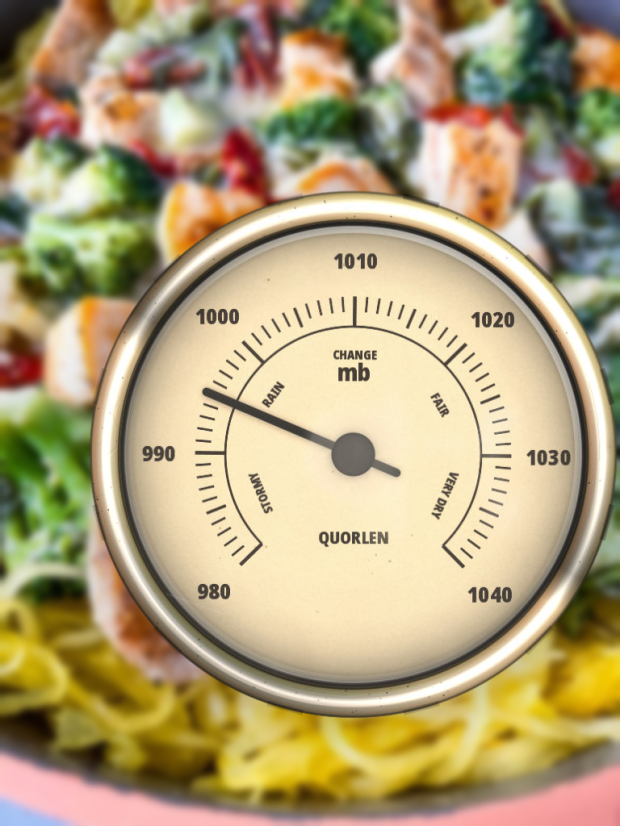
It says 995,mbar
